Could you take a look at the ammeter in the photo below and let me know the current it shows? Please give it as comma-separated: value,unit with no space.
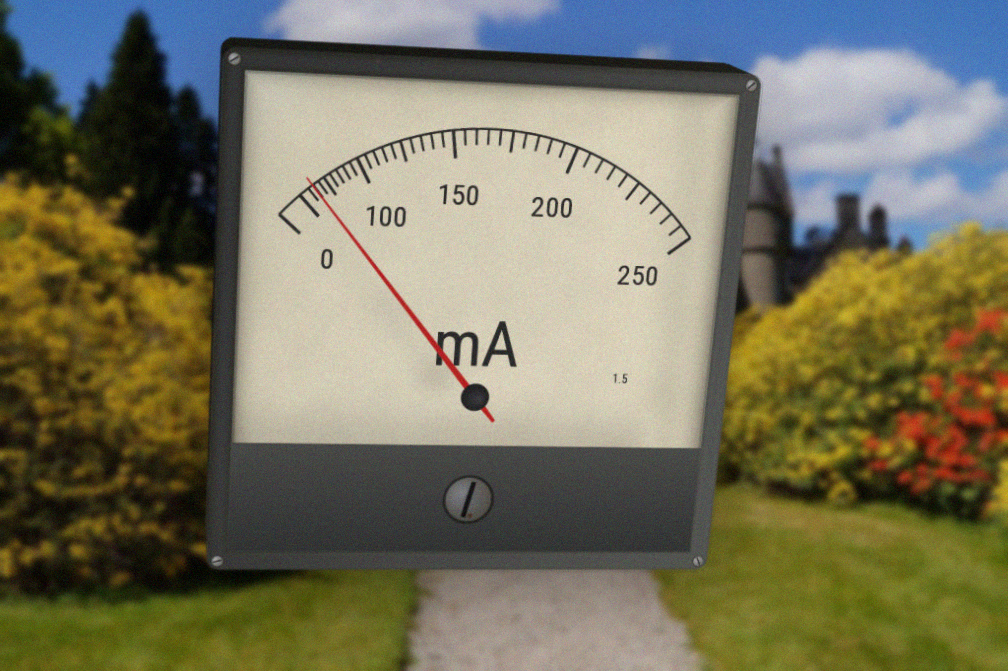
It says 65,mA
